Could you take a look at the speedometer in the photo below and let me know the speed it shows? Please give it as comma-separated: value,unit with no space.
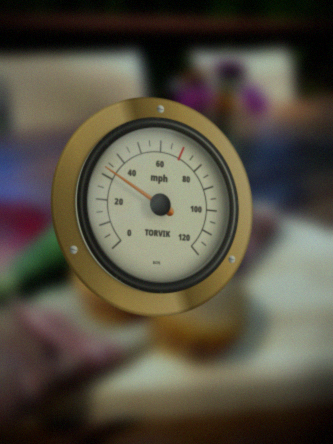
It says 32.5,mph
